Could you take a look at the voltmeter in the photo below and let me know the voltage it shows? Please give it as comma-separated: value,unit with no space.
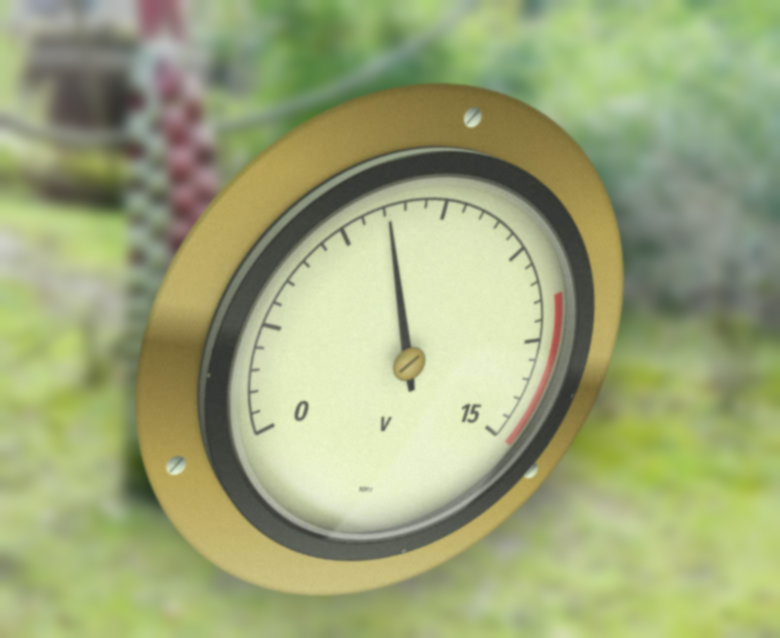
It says 6,V
